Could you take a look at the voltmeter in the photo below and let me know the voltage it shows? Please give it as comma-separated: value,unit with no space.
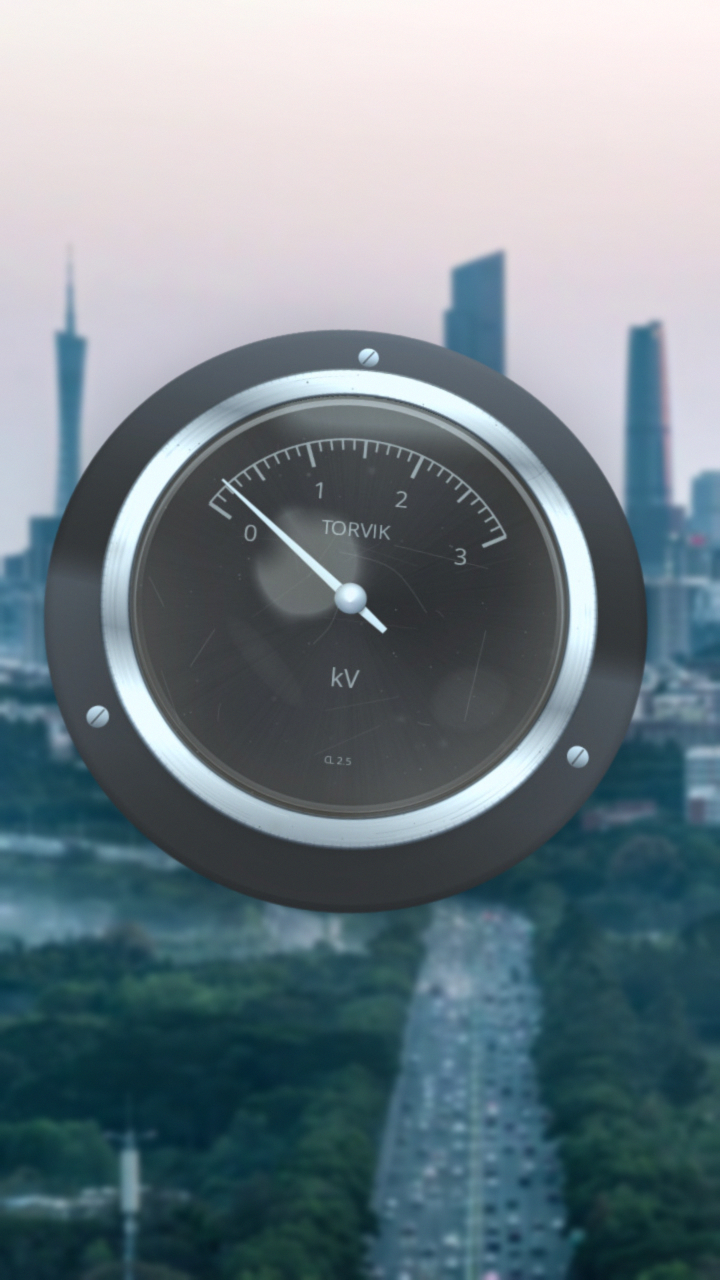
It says 0.2,kV
